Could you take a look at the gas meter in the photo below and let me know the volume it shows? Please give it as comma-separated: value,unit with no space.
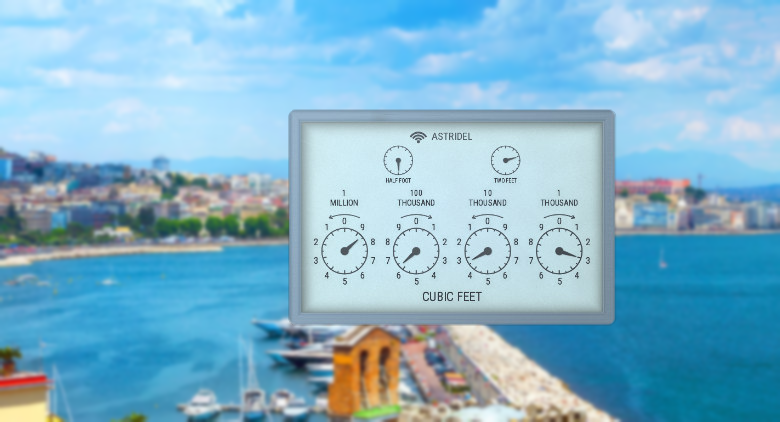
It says 863300,ft³
